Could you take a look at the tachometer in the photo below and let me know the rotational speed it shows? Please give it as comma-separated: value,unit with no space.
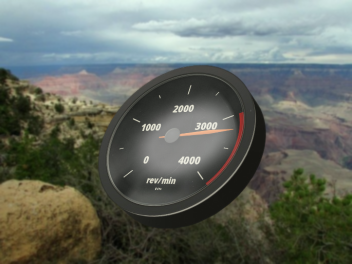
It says 3250,rpm
